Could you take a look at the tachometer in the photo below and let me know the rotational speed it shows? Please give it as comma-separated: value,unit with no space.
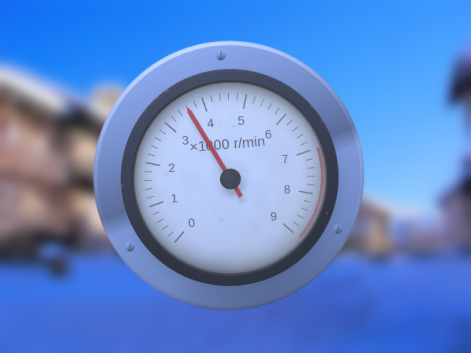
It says 3600,rpm
